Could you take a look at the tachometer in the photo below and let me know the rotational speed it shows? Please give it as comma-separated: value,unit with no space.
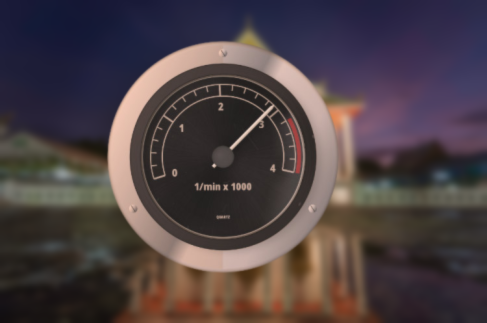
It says 2900,rpm
